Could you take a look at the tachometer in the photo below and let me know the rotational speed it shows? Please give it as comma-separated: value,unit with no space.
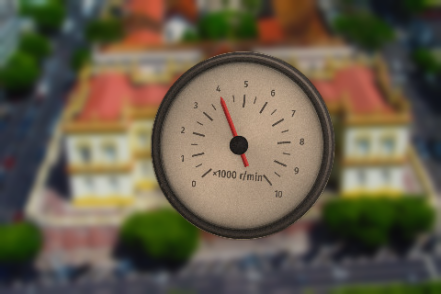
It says 4000,rpm
